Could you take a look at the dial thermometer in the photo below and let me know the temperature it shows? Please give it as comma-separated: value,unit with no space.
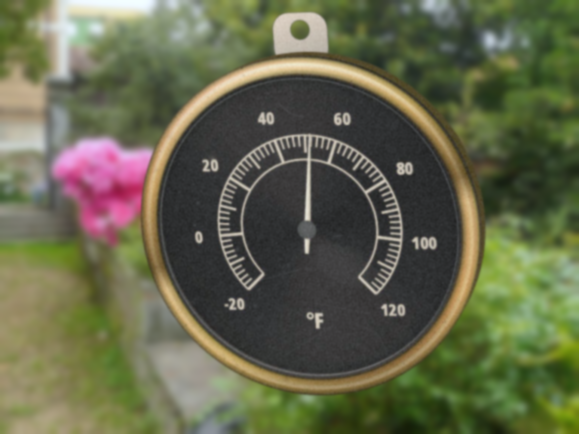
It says 52,°F
